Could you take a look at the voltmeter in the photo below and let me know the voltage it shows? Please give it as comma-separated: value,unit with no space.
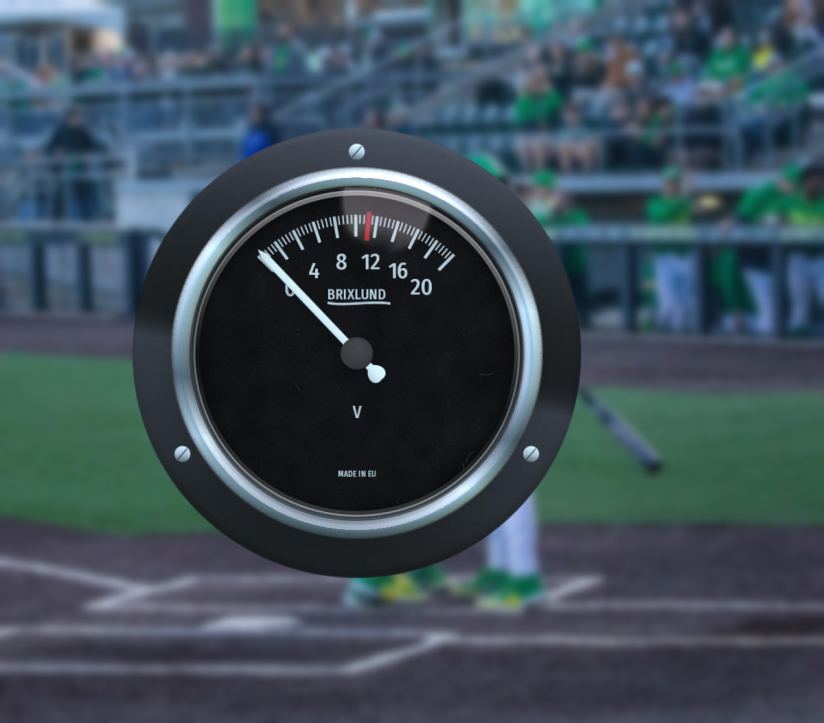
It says 0.4,V
